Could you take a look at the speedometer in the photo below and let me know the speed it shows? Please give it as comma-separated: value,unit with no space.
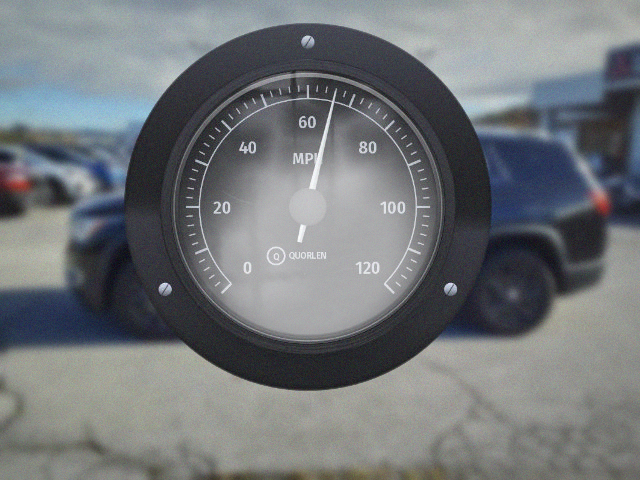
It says 66,mph
